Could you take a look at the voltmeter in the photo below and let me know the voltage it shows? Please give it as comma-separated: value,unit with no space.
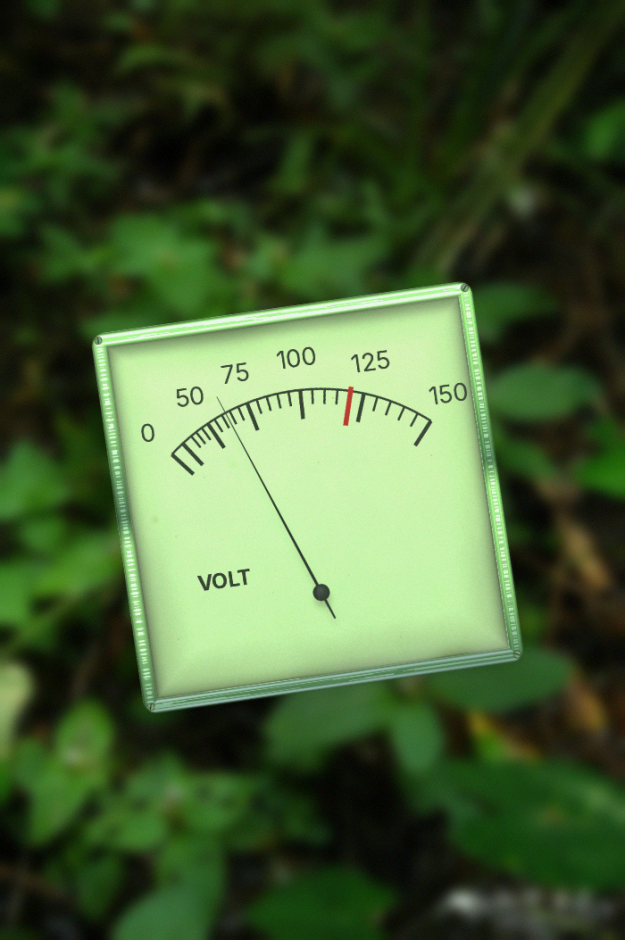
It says 62.5,V
